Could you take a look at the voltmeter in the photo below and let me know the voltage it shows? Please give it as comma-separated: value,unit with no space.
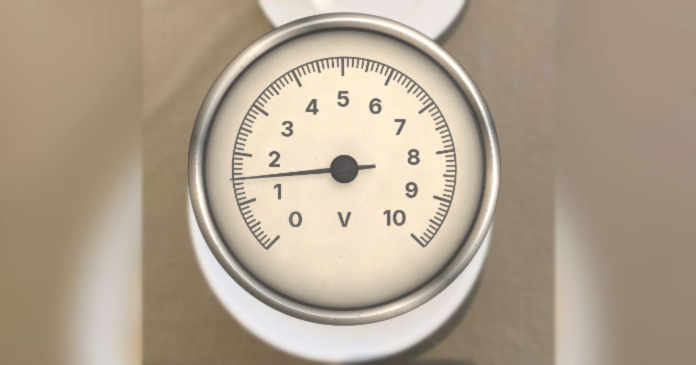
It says 1.5,V
